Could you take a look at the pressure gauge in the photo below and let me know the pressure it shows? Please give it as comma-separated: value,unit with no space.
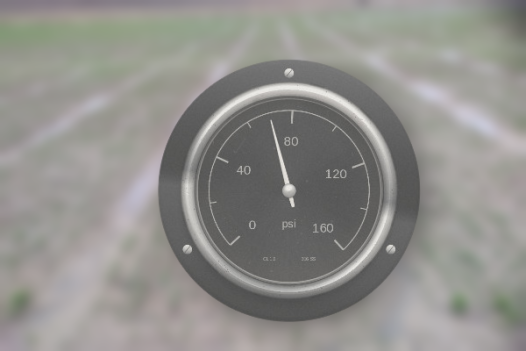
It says 70,psi
